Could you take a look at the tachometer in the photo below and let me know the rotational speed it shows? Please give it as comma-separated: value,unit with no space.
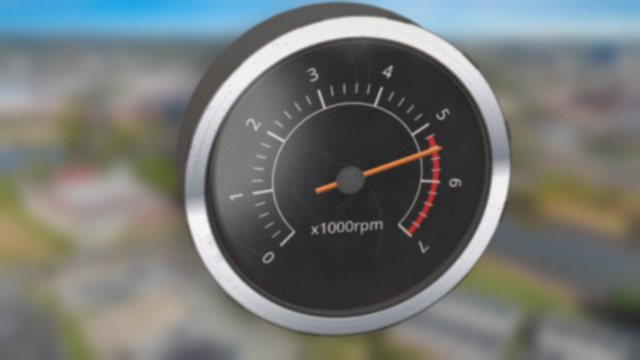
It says 5400,rpm
